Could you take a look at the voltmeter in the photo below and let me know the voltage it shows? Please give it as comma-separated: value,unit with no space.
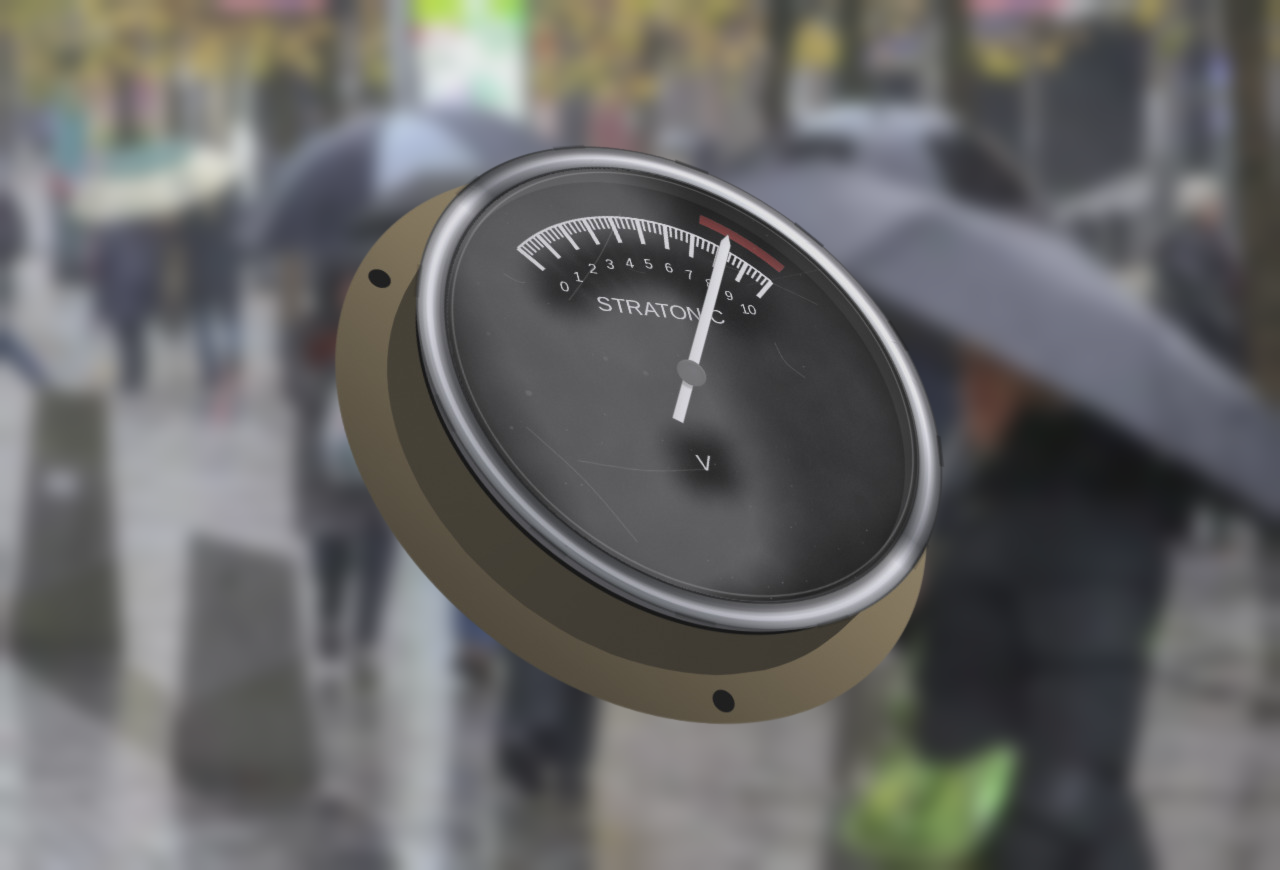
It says 8,V
